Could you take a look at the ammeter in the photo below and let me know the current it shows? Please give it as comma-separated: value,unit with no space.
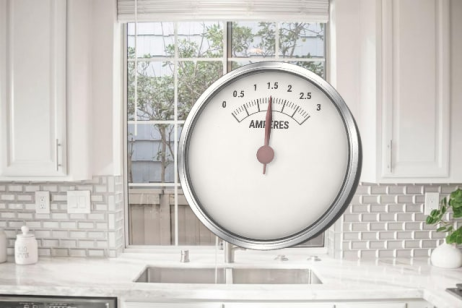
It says 1.5,A
